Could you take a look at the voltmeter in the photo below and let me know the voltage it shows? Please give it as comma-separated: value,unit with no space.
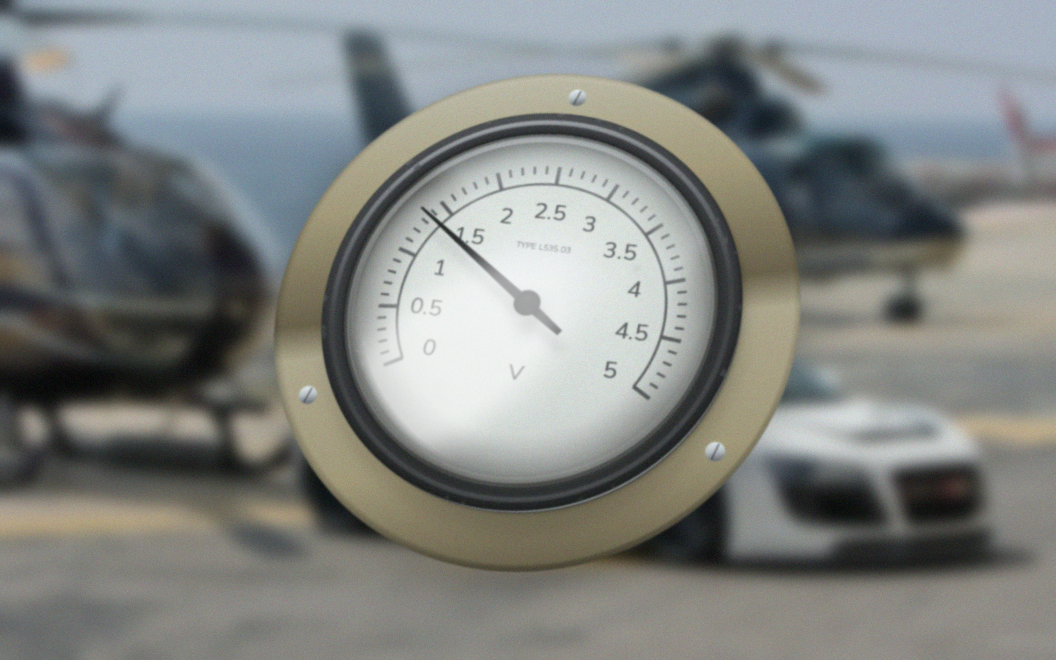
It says 1.35,V
